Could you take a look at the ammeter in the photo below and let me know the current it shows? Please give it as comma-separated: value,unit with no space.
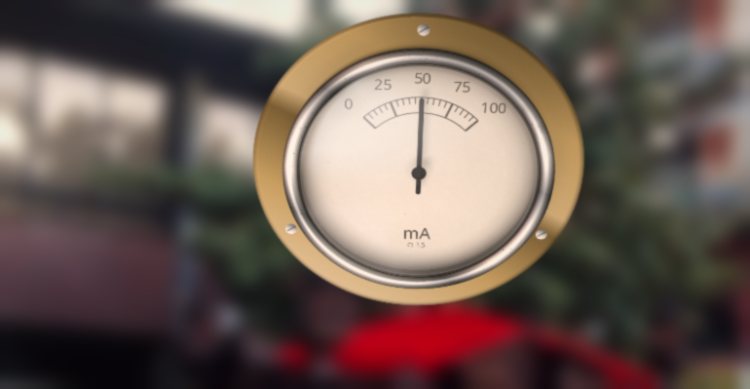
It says 50,mA
